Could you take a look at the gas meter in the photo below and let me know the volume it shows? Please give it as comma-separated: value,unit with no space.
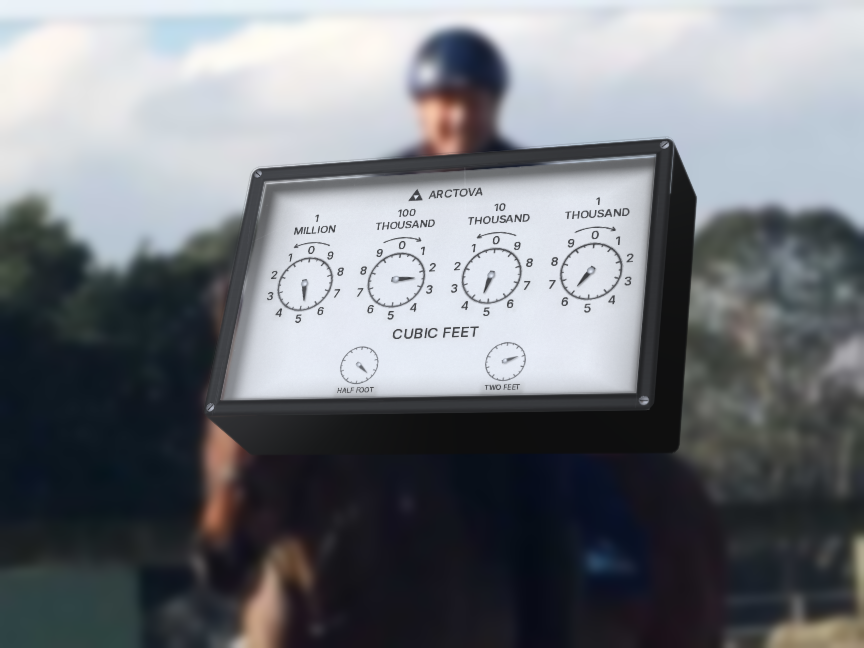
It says 524600,ft³
